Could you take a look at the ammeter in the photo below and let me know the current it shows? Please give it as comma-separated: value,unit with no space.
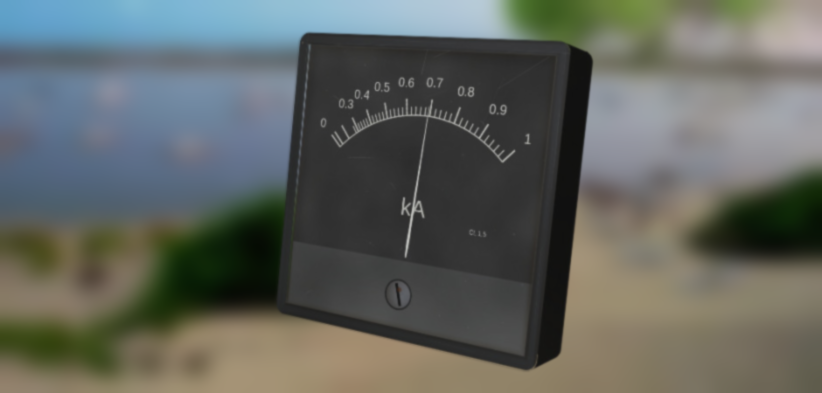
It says 0.7,kA
